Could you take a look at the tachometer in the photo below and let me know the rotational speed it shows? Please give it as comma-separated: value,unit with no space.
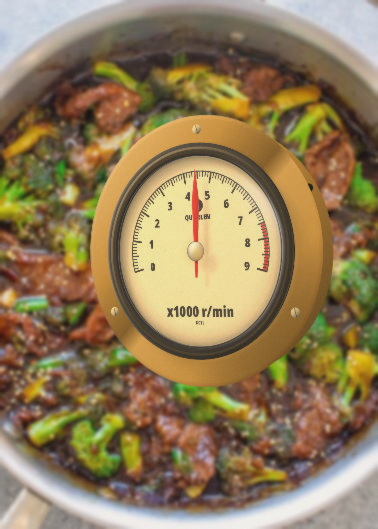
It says 4500,rpm
